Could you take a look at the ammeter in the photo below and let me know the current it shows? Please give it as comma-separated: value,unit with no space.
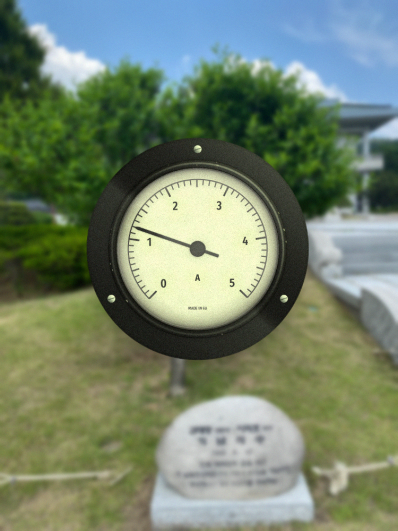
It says 1.2,A
